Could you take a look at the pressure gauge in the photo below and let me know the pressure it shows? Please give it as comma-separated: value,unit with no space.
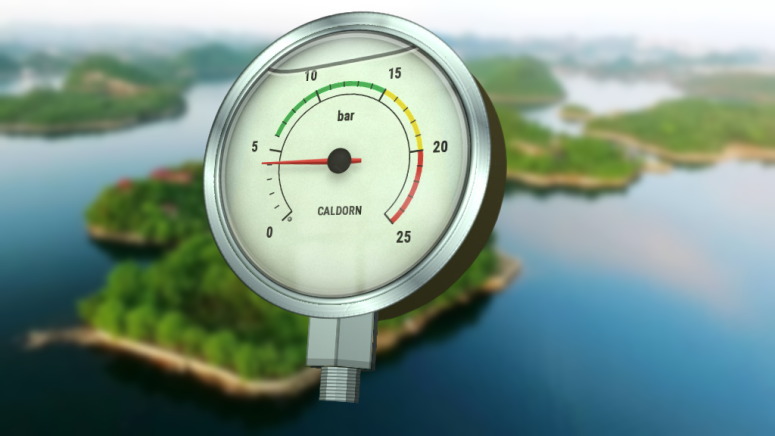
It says 4,bar
